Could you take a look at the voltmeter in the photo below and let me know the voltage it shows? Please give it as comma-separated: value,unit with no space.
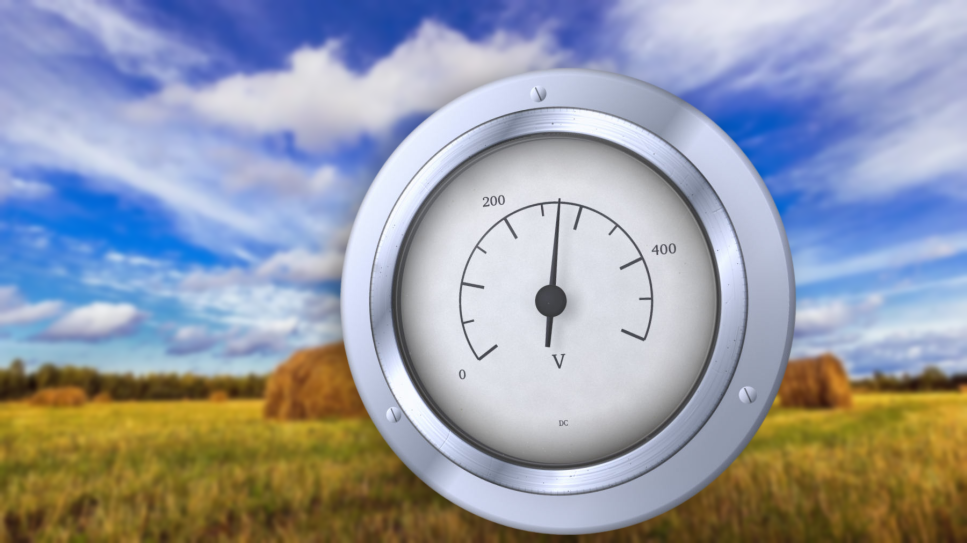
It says 275,V
